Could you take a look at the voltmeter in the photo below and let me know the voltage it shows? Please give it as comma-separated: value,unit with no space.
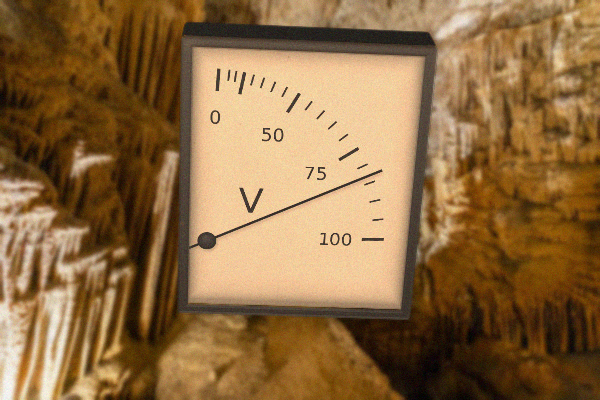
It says 82.5,V
